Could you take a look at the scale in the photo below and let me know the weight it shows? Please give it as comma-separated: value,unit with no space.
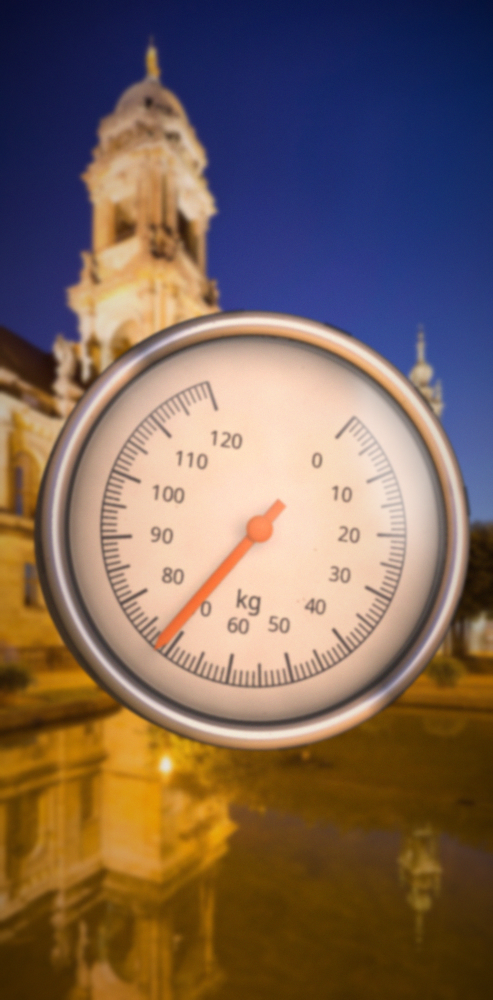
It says 72,kg
